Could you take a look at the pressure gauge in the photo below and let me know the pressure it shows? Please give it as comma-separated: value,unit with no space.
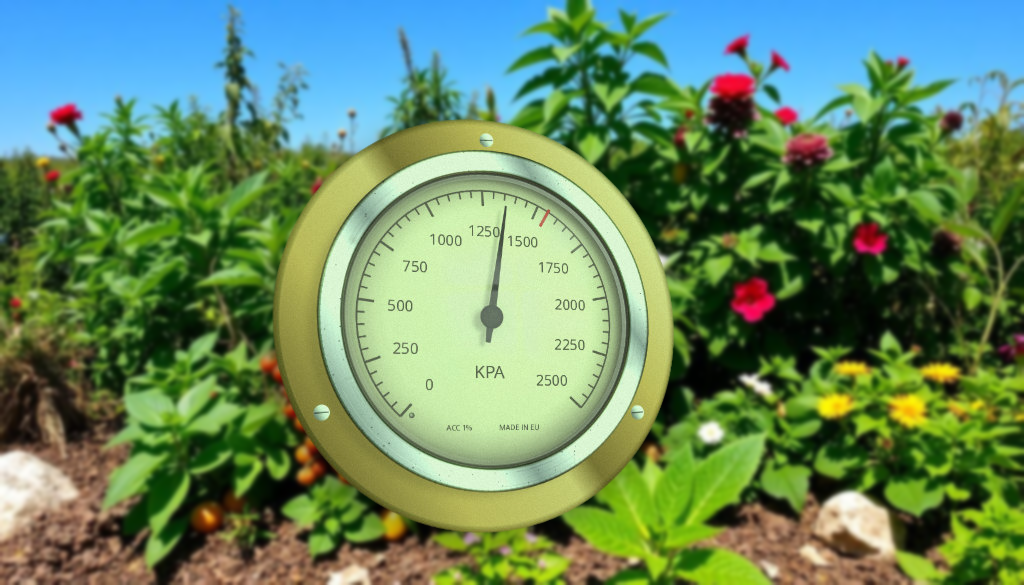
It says 1350,kPa
